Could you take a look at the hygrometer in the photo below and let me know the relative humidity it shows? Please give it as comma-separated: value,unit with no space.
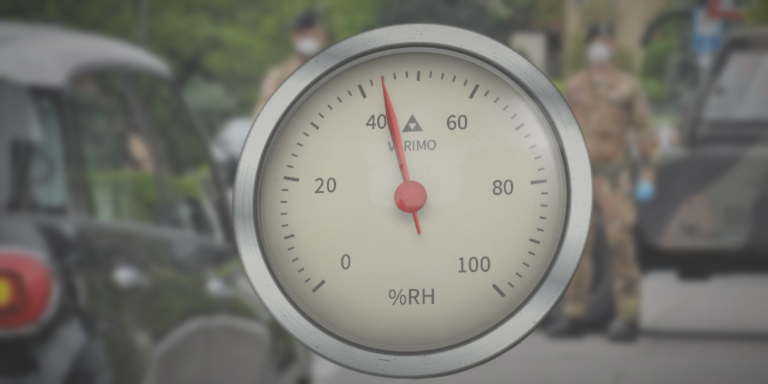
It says 44,%
